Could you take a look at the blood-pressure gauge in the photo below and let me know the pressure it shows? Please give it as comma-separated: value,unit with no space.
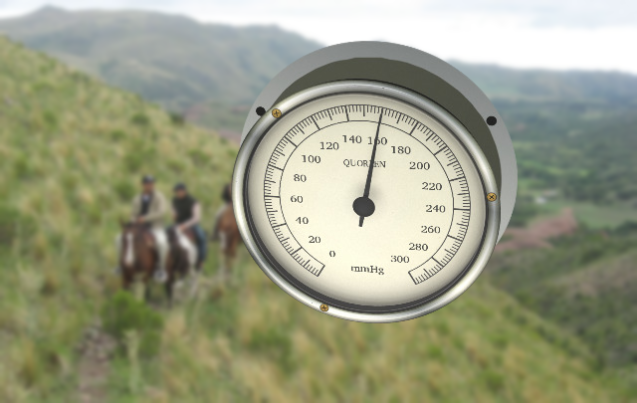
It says 160,mmHg
